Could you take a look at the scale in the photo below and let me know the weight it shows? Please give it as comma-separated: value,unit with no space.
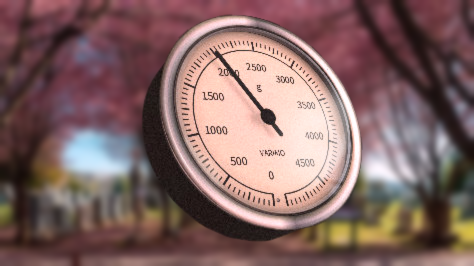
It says 2000,g
